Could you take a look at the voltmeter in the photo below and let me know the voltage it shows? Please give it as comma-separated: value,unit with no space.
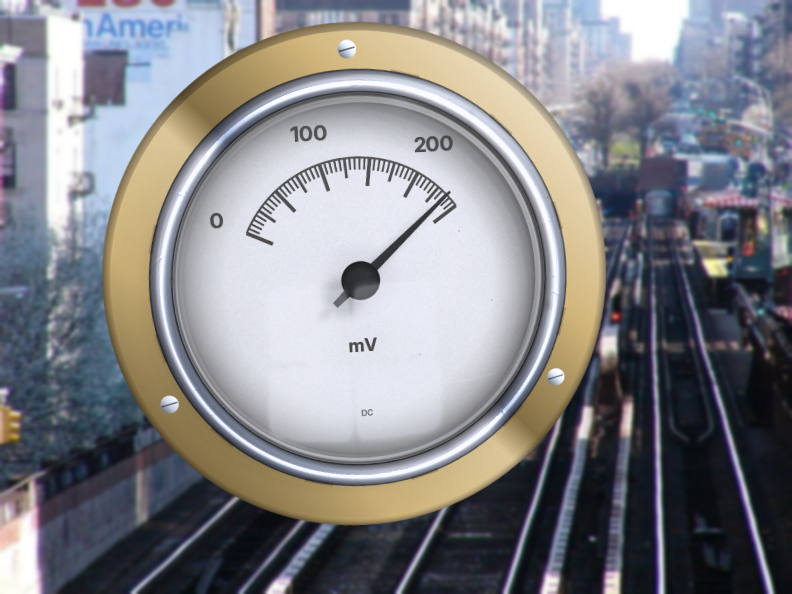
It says 235,mV
